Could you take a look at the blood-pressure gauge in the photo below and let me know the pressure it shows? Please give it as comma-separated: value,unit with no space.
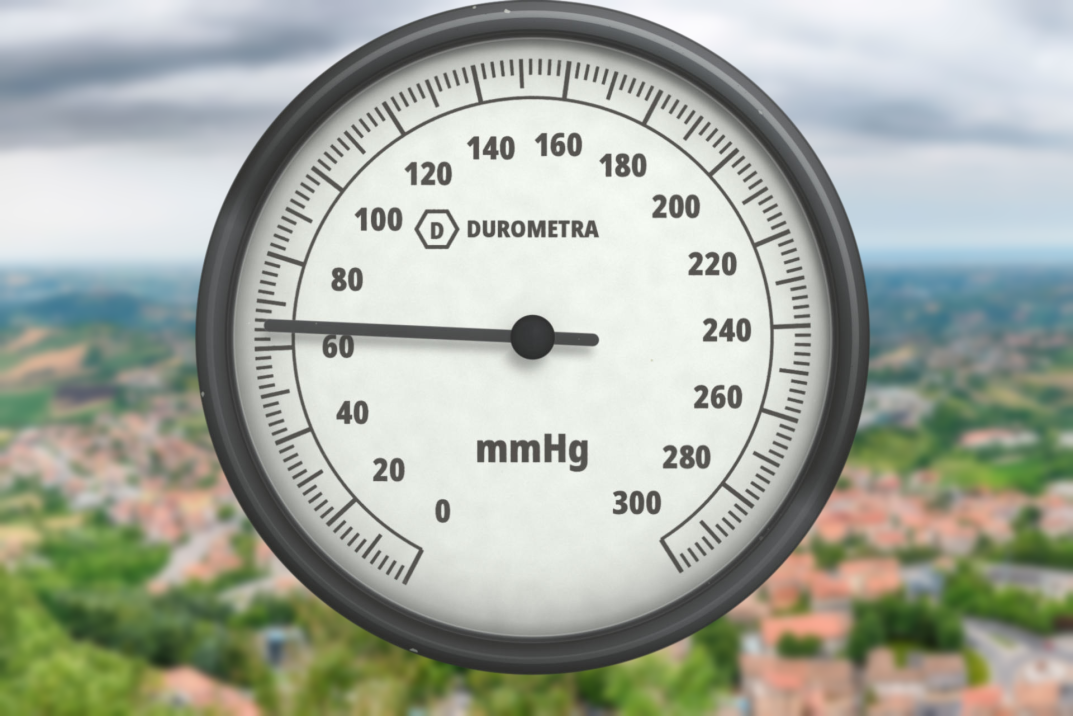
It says 65,mmHg
